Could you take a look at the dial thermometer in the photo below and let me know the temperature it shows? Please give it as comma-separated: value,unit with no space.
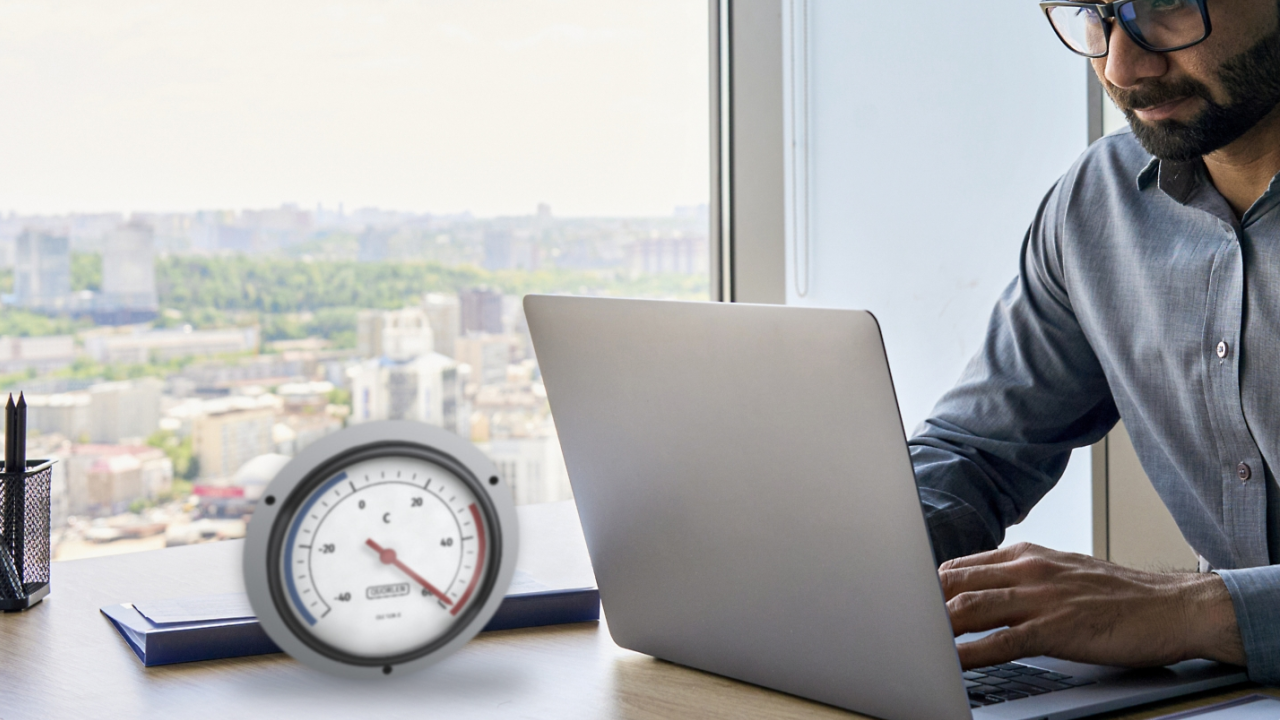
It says 58,°C
